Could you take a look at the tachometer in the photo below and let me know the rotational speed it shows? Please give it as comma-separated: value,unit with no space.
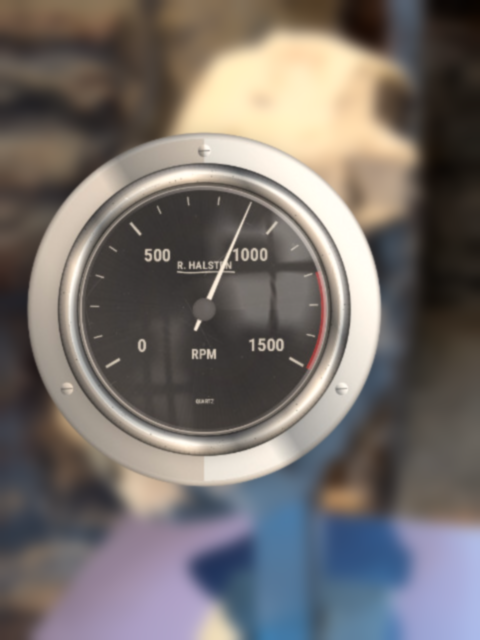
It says 900,rpm
